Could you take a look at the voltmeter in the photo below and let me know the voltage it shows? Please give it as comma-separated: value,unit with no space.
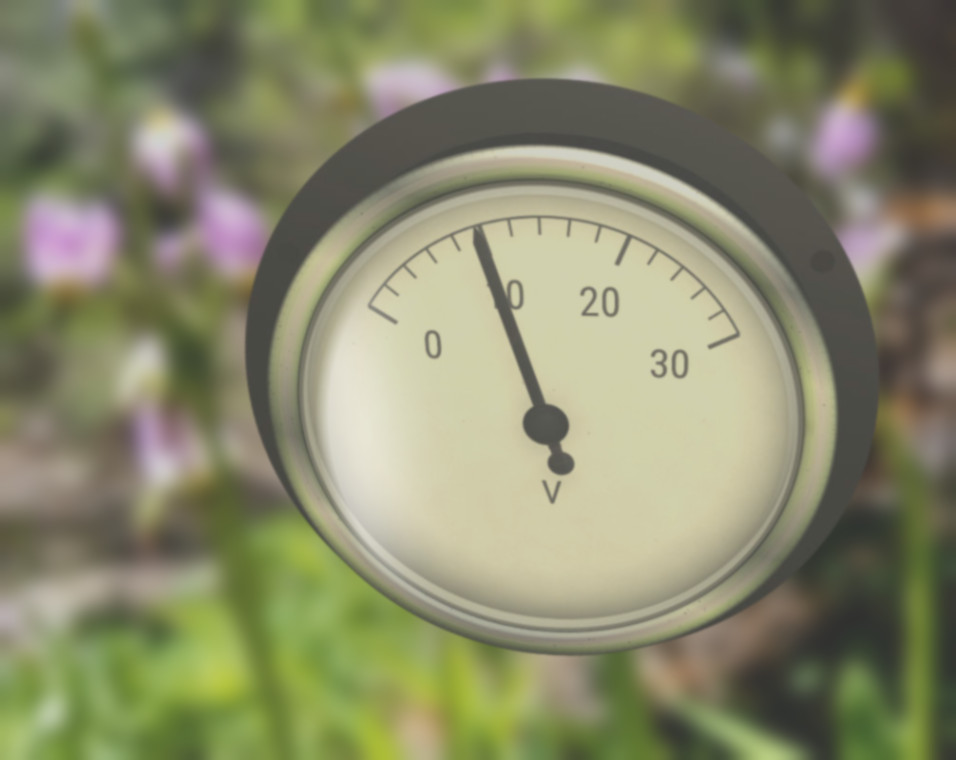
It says 10,V
